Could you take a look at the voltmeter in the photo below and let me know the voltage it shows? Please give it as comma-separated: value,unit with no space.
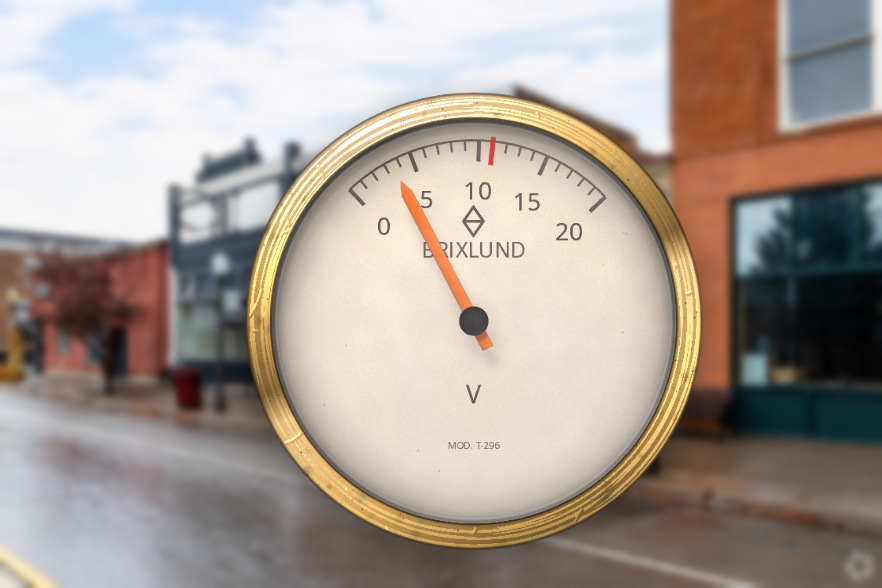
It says 3.5,V
